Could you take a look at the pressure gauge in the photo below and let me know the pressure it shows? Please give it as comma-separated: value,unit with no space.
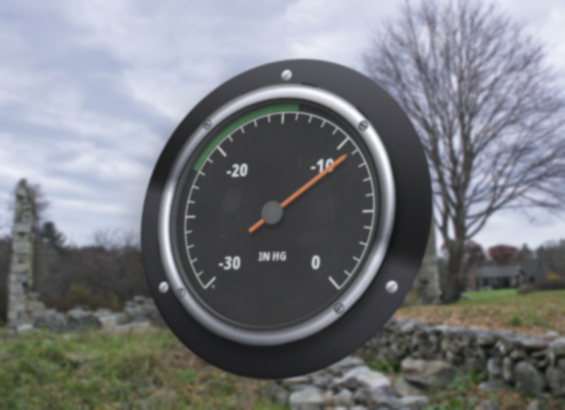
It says -9,inHg
